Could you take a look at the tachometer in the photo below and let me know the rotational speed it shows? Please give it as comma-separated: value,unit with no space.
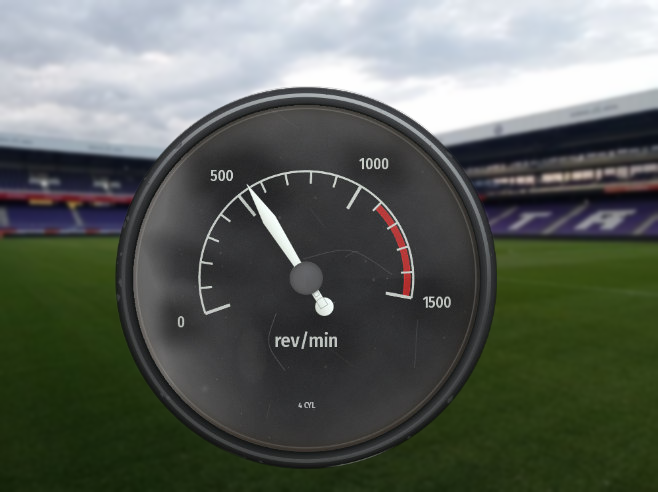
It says 550,rpm
